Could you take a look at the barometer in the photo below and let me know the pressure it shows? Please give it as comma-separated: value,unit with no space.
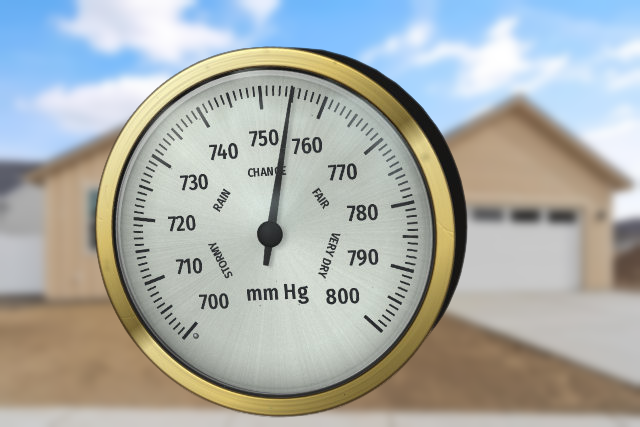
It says 755,mmHg
